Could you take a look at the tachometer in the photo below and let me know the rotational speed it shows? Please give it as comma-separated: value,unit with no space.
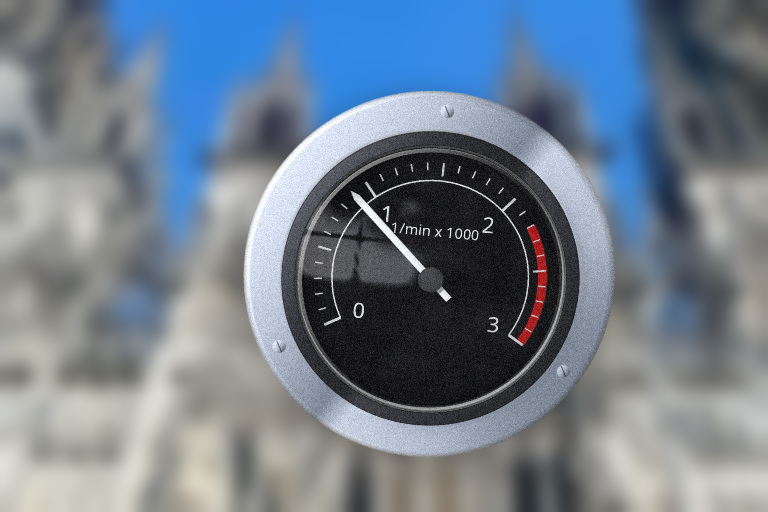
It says 900,rpm
